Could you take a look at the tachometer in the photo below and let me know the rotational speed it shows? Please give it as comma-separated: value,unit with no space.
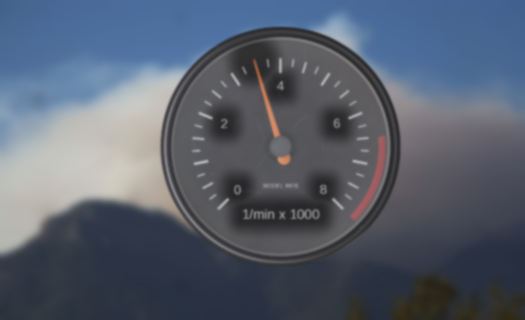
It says 3500,rpm
